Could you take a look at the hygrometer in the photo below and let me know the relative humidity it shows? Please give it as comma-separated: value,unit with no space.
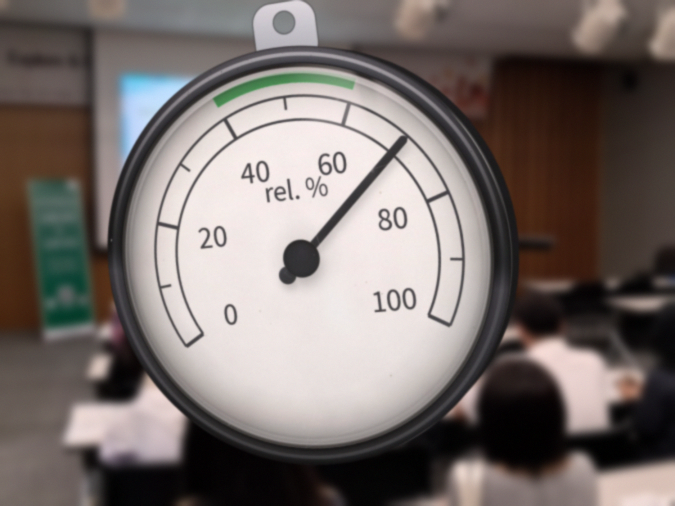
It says 70,%
